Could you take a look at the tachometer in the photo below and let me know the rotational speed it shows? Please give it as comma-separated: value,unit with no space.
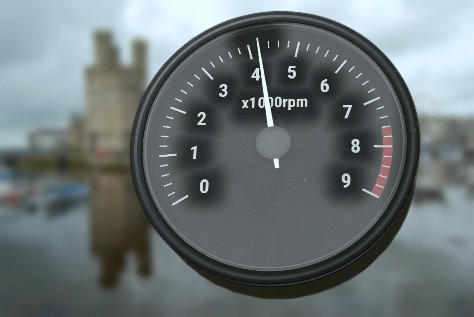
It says 4200,rpm
